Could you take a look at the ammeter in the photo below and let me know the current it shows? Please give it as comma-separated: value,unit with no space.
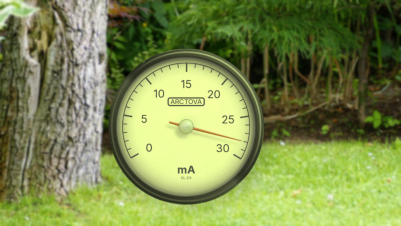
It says 28,mA
